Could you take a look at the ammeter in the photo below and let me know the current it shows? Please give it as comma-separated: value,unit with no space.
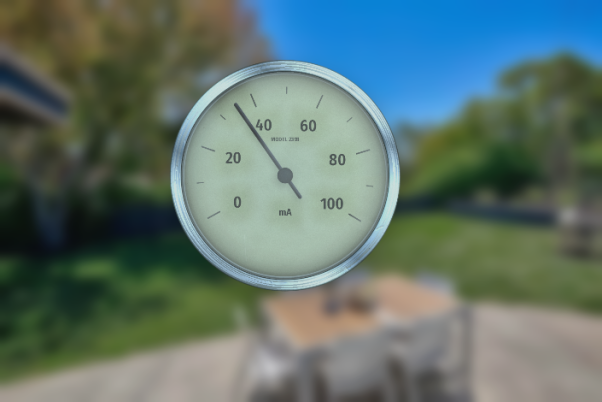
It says 35,mA
